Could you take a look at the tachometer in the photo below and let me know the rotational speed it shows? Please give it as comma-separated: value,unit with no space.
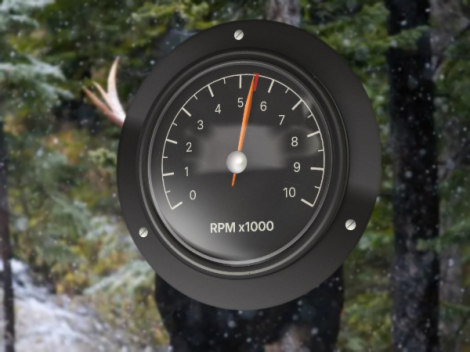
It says 5500,rpm
